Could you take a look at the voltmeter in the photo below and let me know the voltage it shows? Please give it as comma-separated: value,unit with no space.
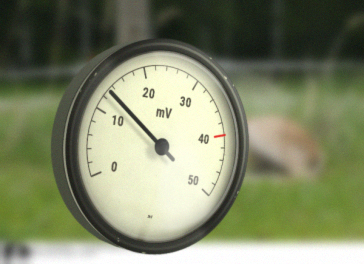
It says 13,mV
